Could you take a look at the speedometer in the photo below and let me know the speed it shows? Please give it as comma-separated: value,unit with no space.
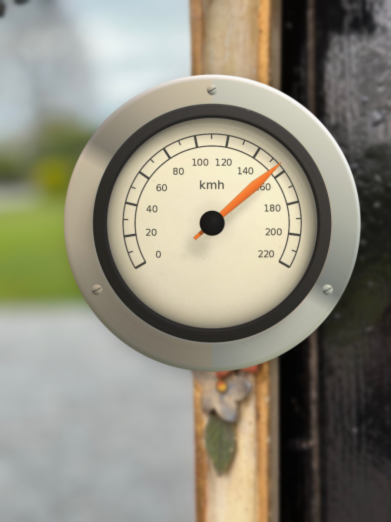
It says 155,km/h
